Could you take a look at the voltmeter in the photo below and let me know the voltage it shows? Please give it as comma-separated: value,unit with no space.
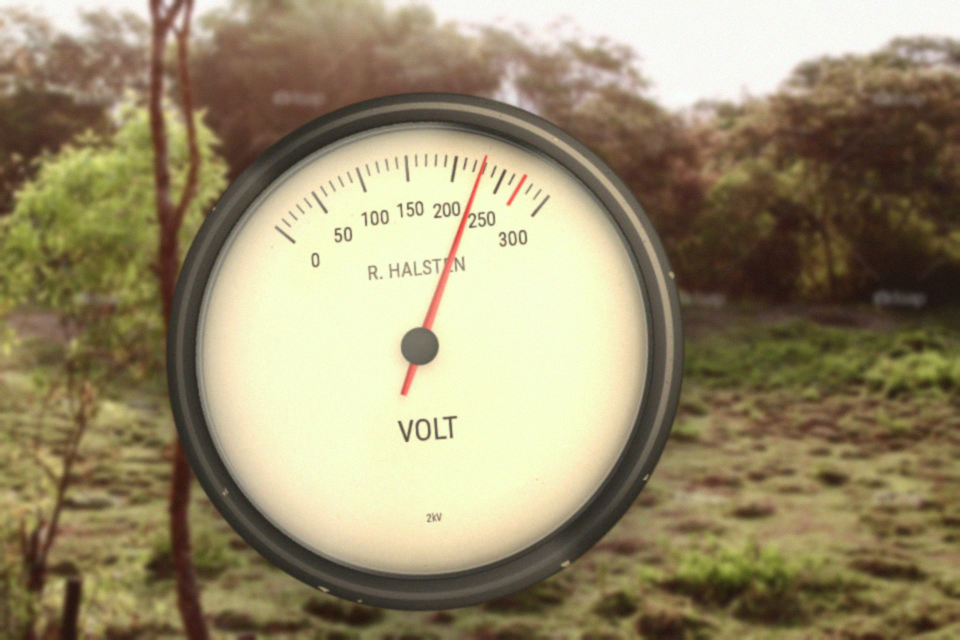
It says 230,V
